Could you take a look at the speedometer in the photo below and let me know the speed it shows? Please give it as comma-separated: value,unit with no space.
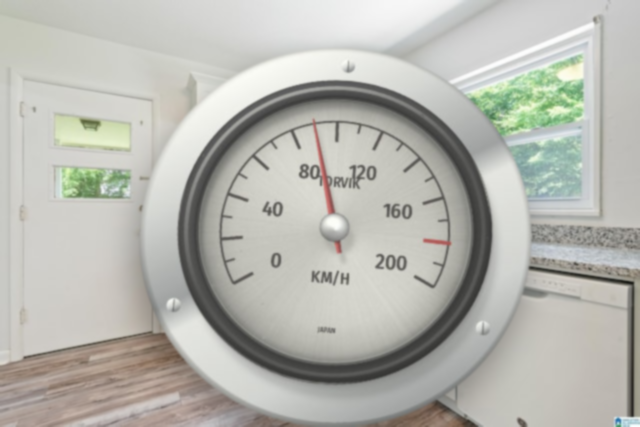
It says 90,km/h
